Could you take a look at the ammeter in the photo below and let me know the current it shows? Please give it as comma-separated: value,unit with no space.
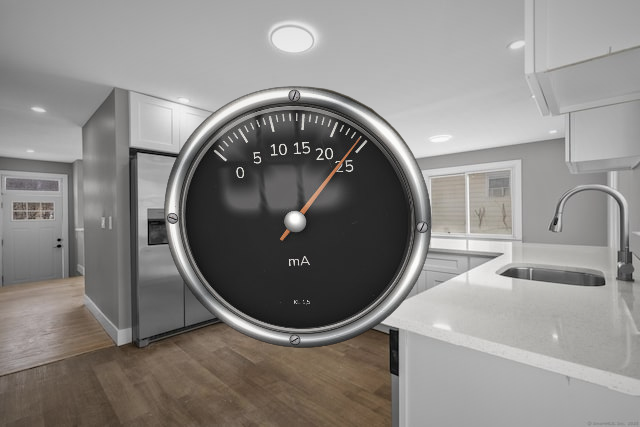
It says 24,mA
